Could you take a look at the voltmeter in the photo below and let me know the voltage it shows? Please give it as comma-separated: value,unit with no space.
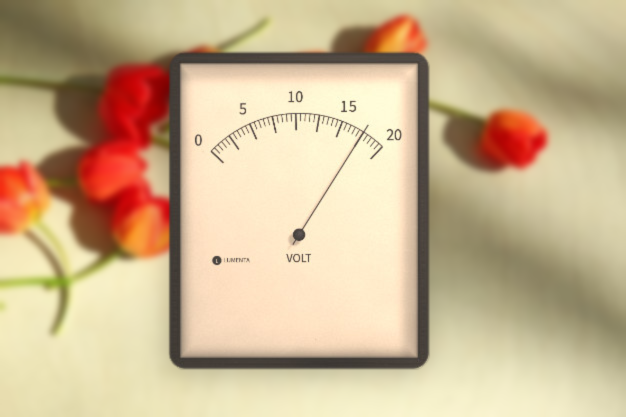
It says 17.5,V
